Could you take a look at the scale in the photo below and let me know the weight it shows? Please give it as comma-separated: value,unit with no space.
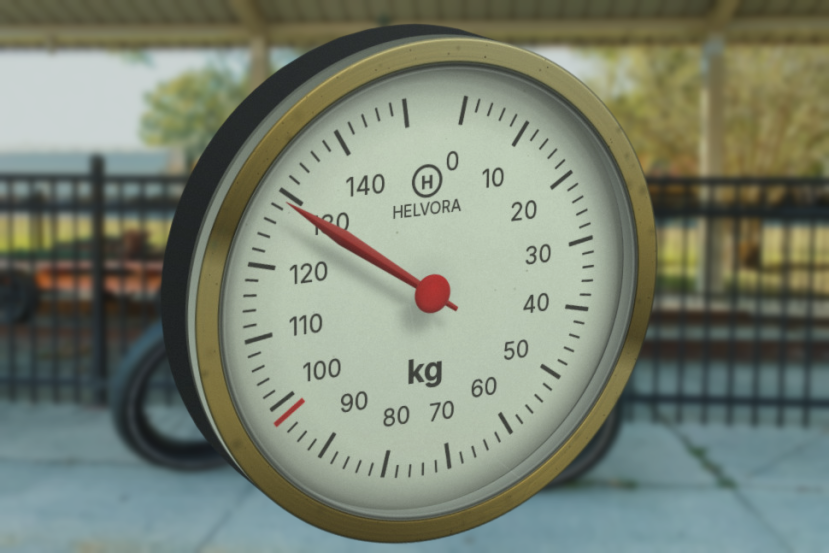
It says 129,kg
